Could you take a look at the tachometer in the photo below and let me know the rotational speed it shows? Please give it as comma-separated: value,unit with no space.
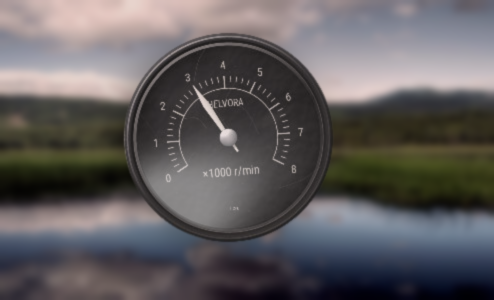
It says 3000,rpm
